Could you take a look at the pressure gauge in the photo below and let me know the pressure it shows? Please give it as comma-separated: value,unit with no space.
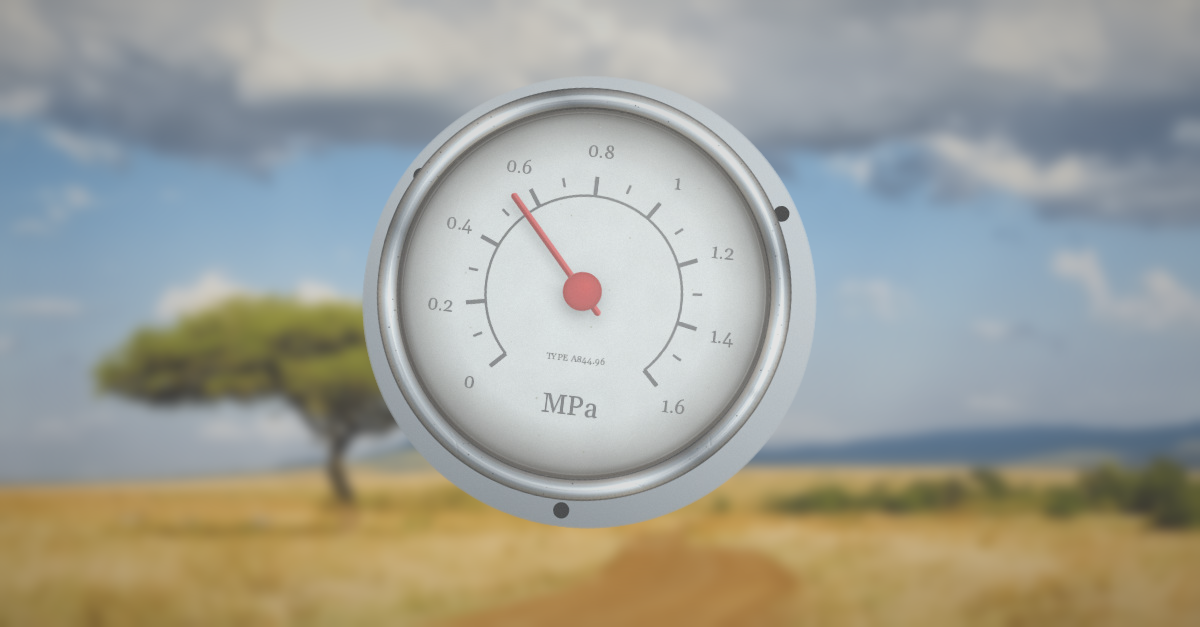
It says 0.55,MPa
